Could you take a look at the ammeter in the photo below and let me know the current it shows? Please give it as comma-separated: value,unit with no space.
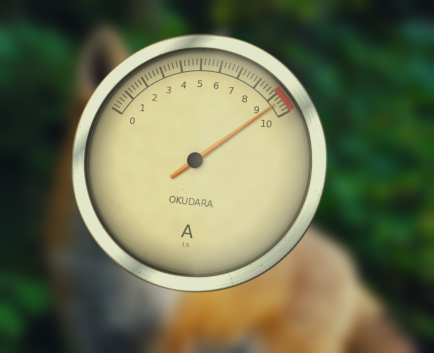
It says 9.4,A
